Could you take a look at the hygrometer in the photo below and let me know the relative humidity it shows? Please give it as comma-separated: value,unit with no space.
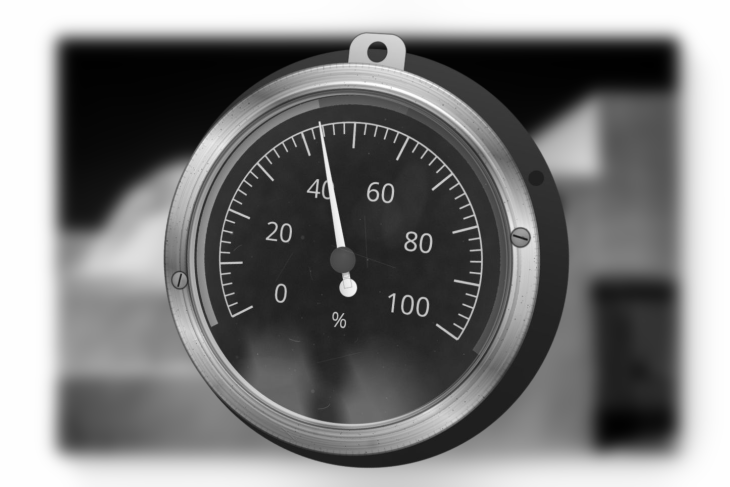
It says 44,%
